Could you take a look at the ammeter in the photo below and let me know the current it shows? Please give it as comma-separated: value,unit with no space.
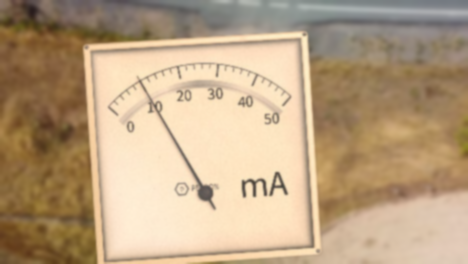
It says 10,mA
